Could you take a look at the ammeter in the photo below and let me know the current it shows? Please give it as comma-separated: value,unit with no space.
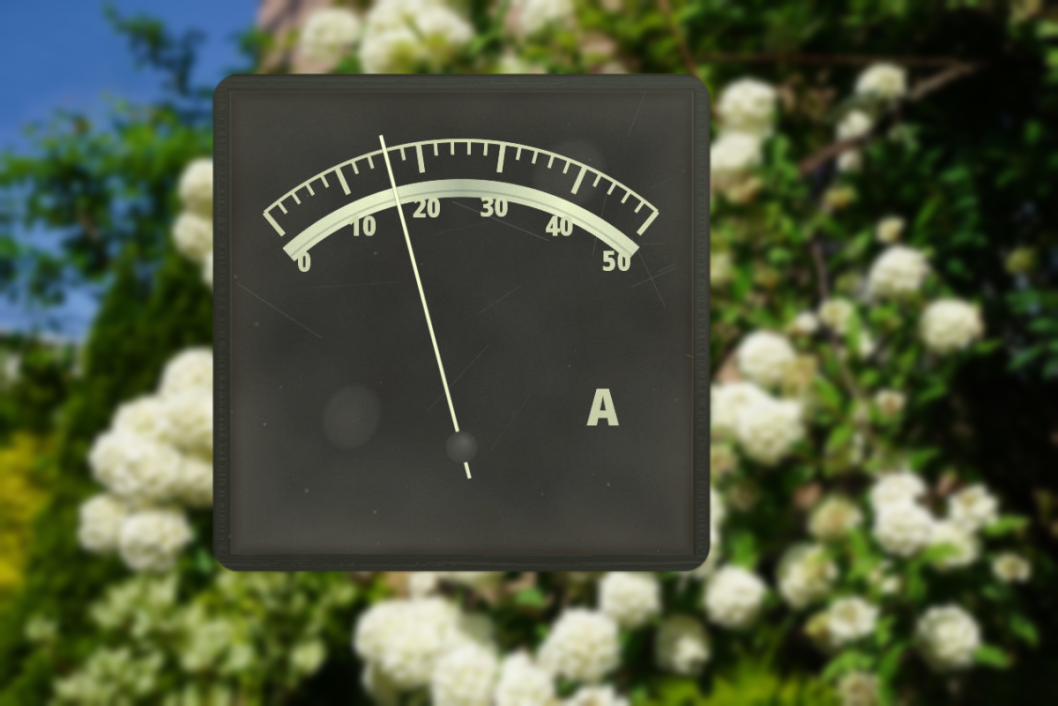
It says 16,A
